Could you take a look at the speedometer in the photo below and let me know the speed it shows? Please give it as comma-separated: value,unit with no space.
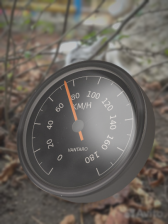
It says 75,km/h
